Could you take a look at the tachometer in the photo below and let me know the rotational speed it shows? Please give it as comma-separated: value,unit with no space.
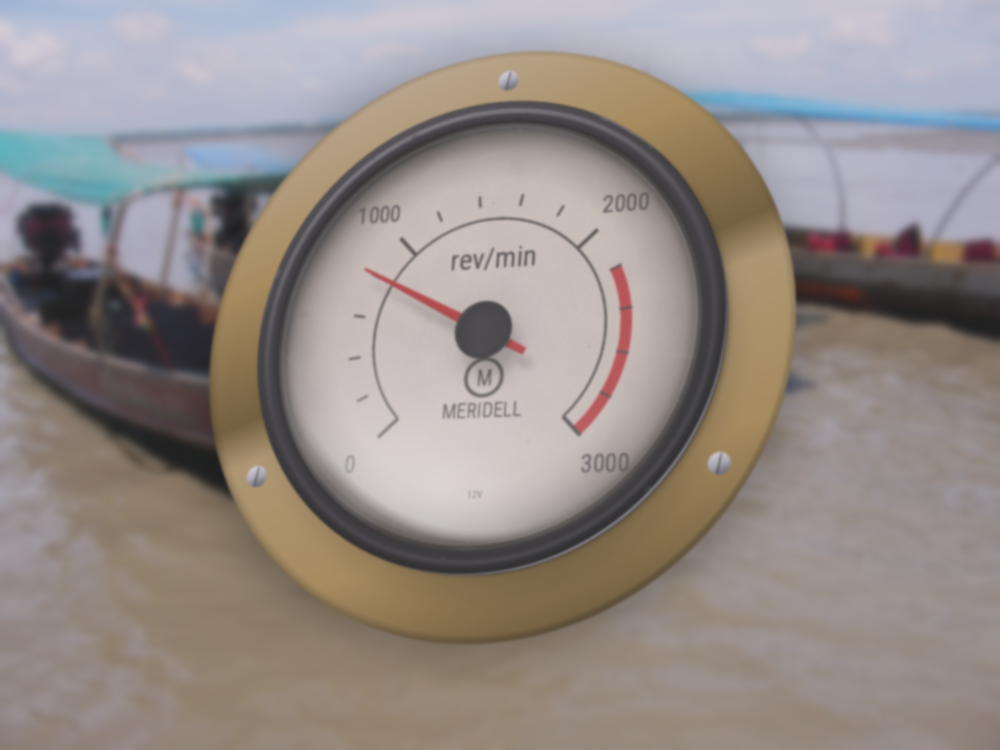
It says 800,rpm
